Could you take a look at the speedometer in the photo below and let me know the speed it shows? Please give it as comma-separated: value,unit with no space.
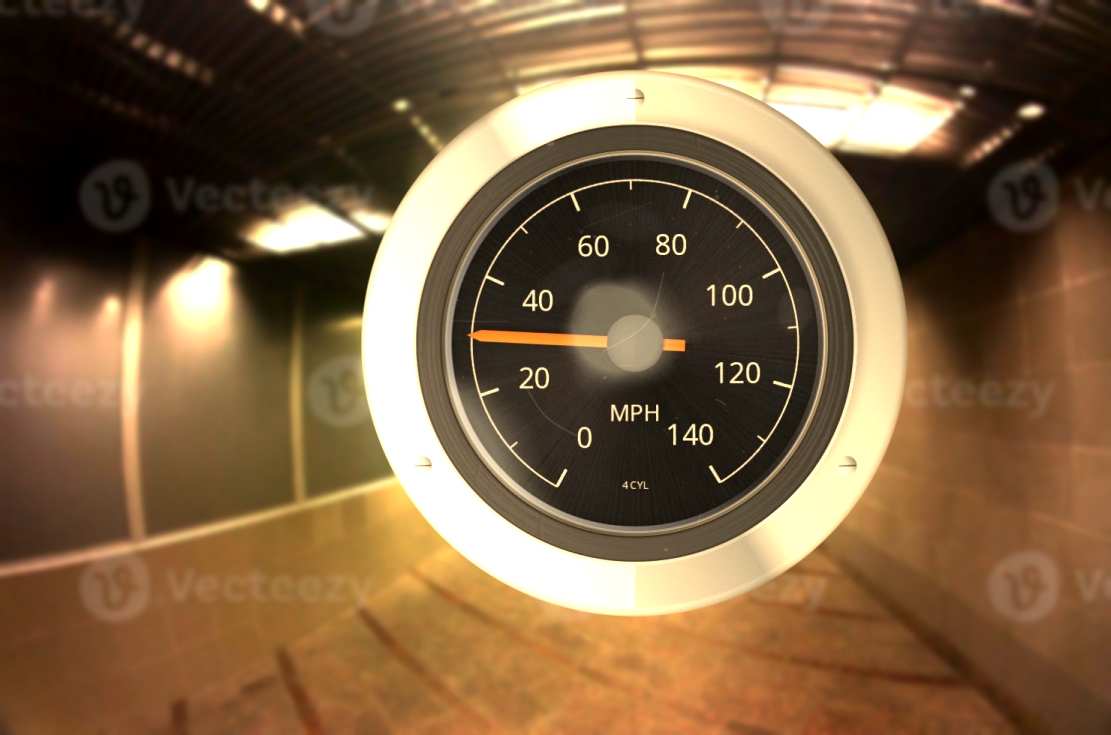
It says 30,mph
